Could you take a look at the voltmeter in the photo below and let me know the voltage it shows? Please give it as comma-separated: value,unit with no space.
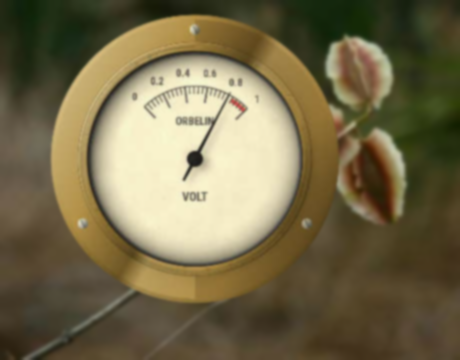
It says 0.8,V
